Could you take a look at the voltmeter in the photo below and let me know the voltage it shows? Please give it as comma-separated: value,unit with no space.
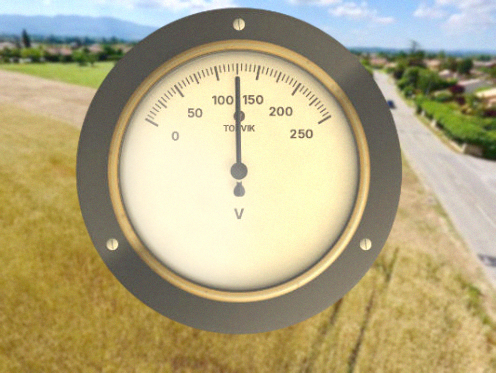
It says 125,V
